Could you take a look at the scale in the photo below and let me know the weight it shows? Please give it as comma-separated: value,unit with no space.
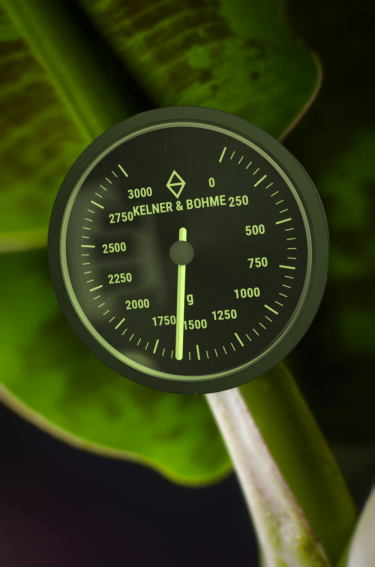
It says 1600,g
